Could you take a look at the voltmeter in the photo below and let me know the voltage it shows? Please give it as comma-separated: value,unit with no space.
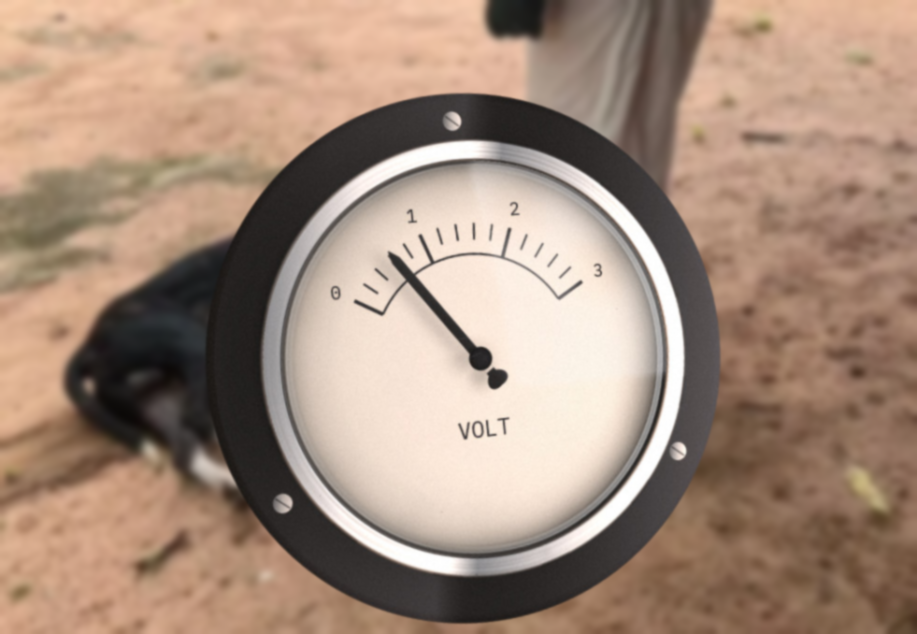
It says 0.6,V
